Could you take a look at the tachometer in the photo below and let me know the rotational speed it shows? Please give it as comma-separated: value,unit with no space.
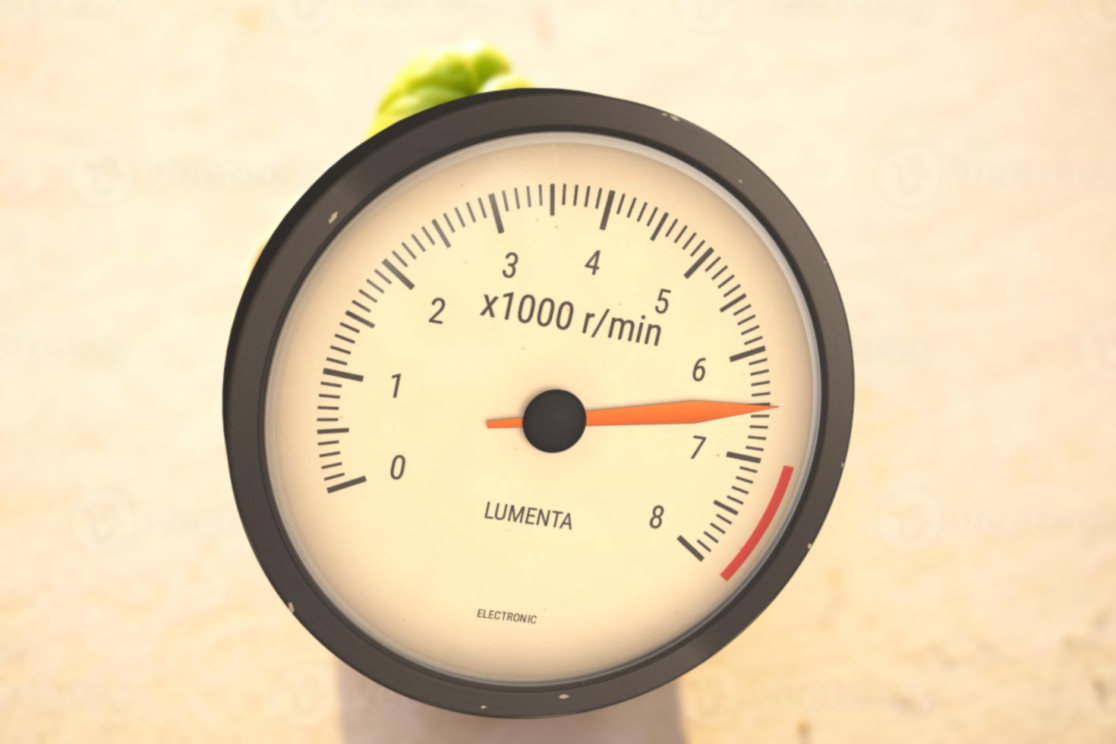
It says 6500,rpm
